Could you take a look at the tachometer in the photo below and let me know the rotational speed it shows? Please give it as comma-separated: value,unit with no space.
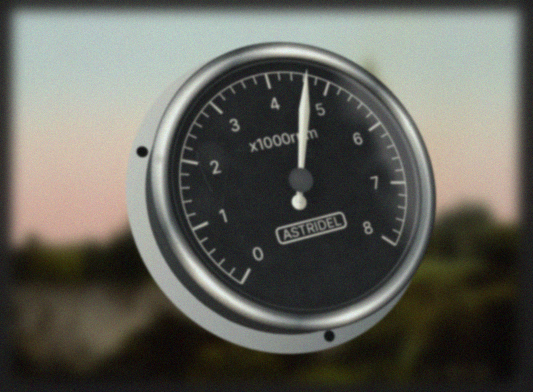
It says 4600,rpm
